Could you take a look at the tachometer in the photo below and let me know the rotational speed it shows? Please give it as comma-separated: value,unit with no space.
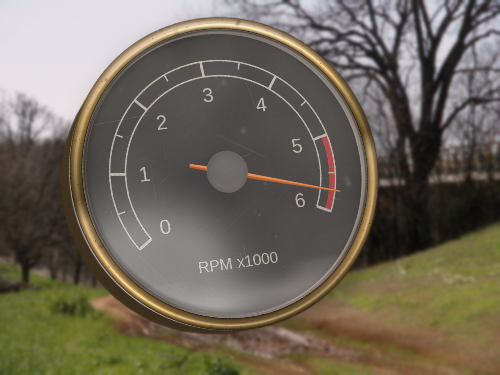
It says 5750,rpm
